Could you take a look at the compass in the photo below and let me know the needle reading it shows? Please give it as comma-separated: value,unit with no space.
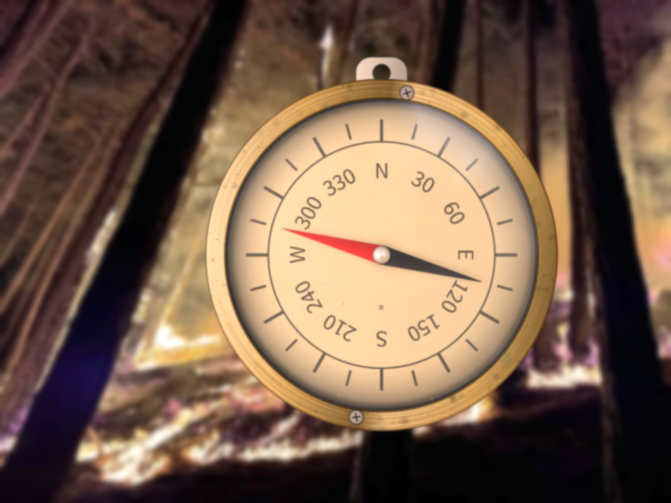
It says 285,°
